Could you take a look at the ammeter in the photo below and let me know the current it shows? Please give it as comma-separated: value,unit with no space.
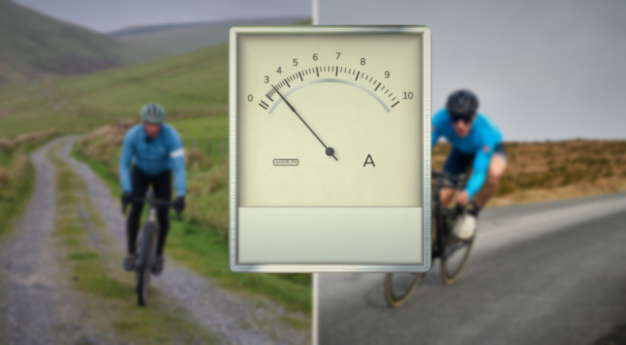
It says 3,A
